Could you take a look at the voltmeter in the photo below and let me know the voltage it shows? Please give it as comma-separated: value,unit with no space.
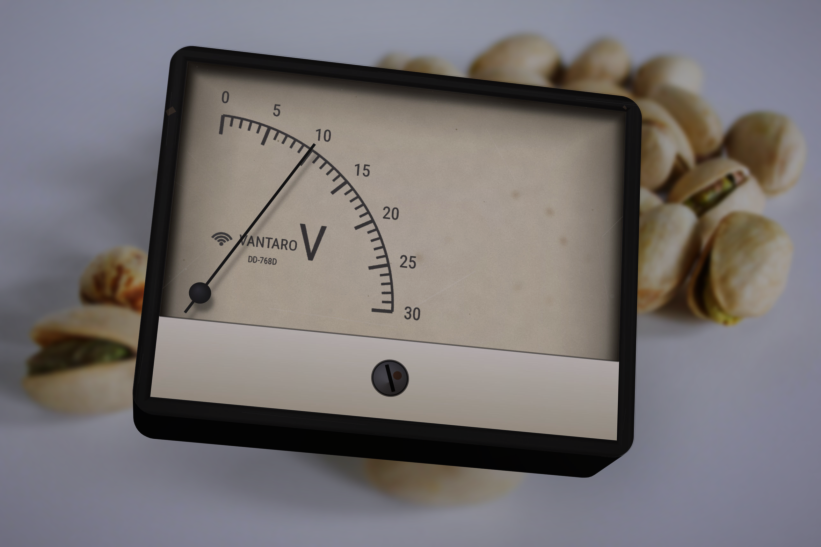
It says 10,V
